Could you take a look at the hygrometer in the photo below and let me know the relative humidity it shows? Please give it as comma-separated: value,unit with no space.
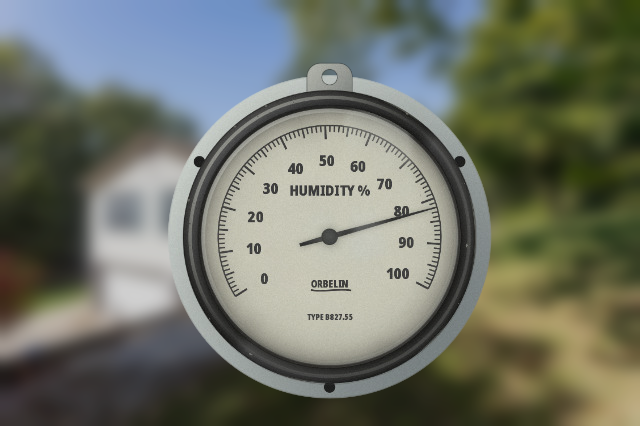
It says 82,%
